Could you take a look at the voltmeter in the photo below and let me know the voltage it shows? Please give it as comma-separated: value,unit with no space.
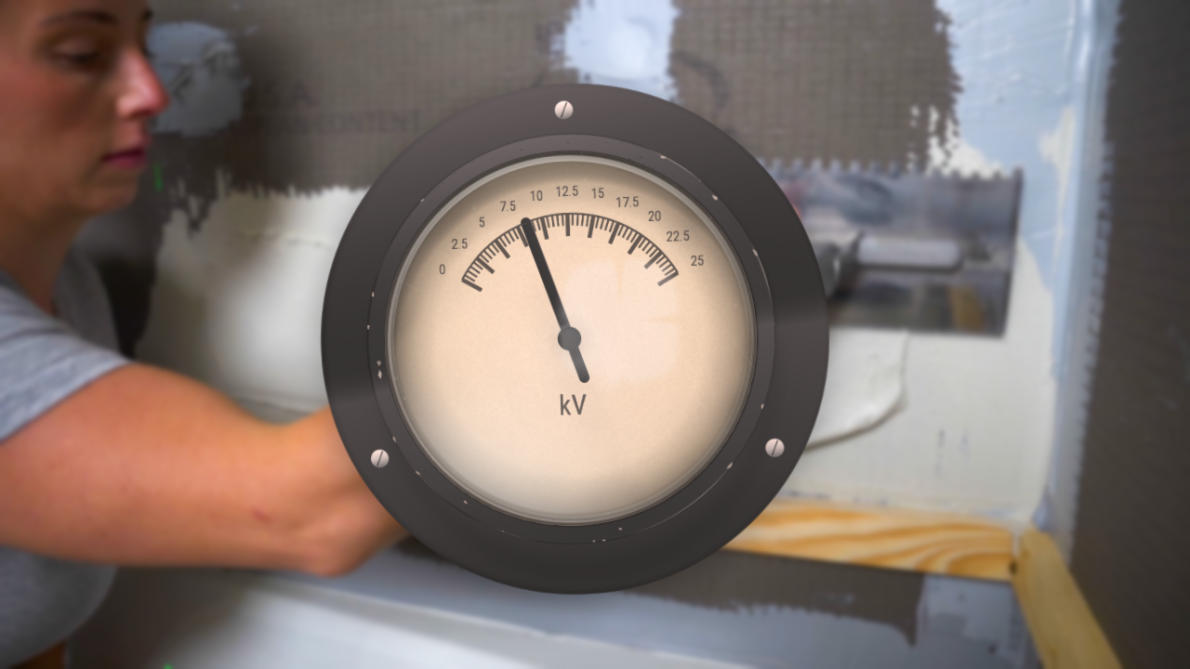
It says 8.5,kV
